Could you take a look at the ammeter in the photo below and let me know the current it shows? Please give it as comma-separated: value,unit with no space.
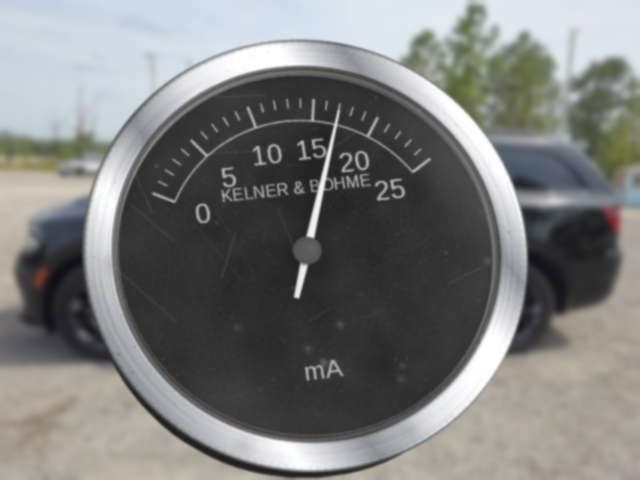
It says 17,mA
